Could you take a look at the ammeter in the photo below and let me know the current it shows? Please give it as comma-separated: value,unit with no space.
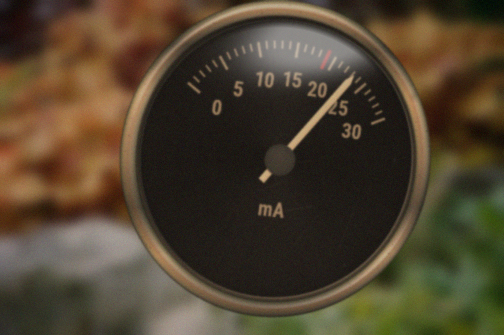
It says 23,mA
